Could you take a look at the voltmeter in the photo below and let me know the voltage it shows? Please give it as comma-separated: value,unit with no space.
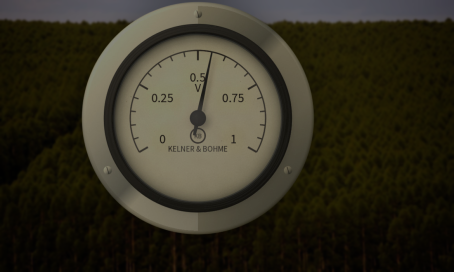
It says 0.55,V
